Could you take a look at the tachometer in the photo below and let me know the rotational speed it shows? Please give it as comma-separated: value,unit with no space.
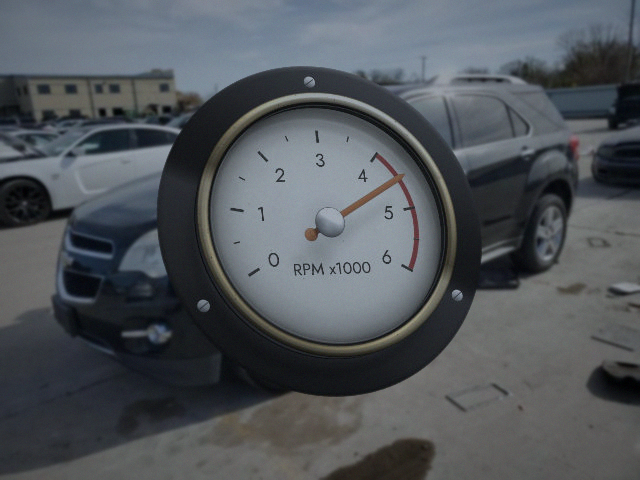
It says 4500,rpm
